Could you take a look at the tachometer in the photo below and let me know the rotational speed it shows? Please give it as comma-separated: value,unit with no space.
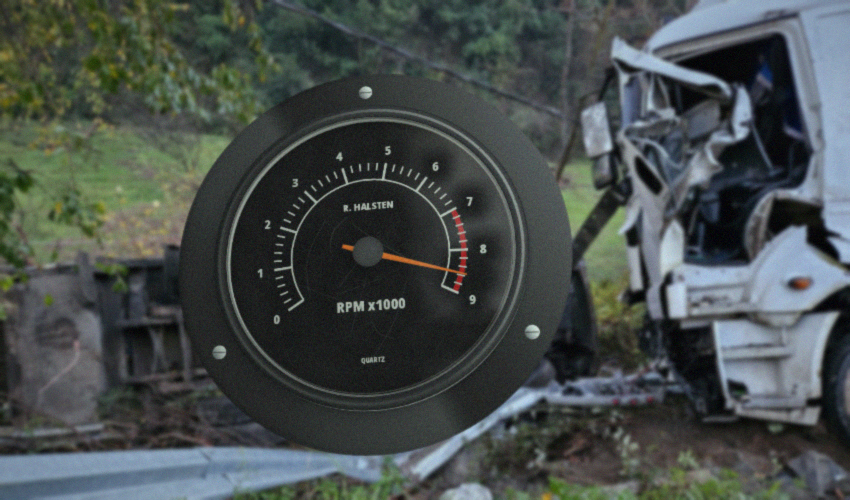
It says 8600,rpm
